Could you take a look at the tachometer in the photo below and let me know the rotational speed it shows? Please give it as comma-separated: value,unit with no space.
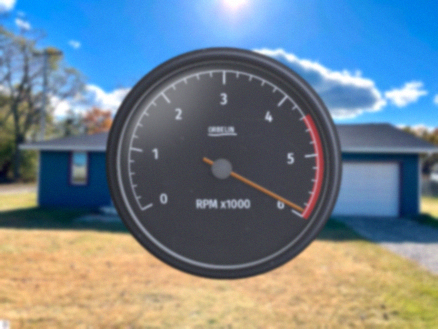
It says 5900,rpm
